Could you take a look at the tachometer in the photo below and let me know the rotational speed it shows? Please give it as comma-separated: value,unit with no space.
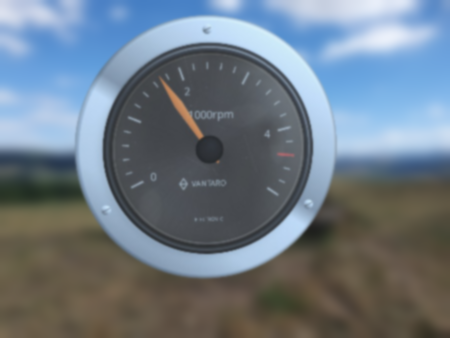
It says 1700,rpm
